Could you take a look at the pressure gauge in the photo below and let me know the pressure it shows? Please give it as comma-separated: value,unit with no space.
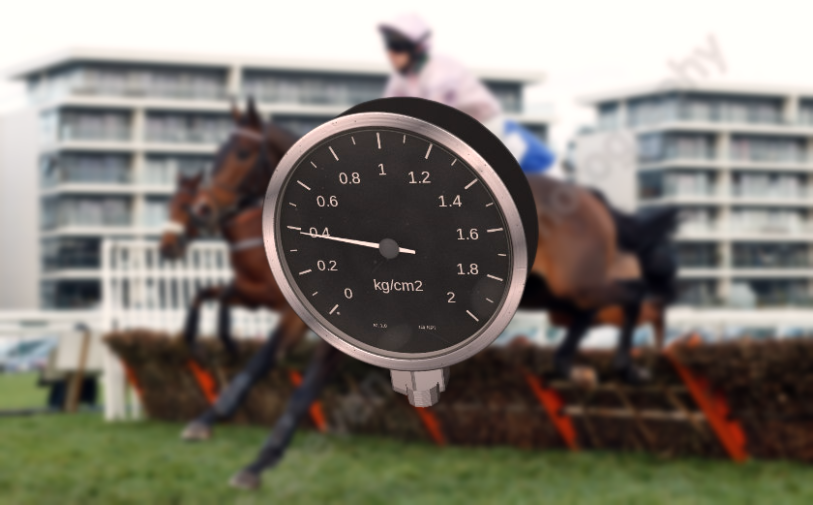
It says 0.4,kg/cm²
